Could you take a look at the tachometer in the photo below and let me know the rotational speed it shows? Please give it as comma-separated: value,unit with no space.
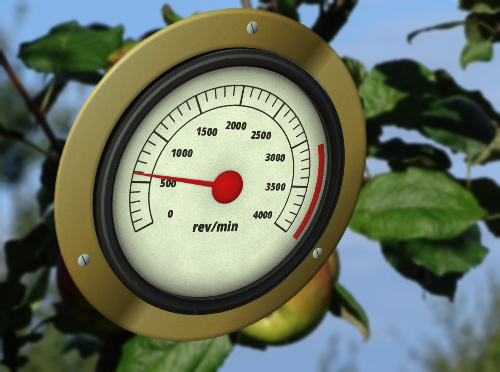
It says 600,rpm
